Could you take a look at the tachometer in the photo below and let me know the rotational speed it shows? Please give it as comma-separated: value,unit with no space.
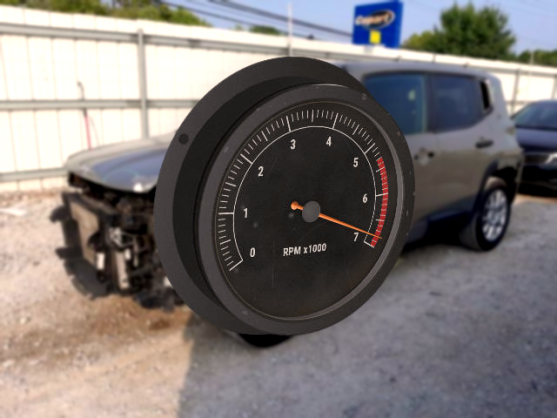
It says 6800,rpm
